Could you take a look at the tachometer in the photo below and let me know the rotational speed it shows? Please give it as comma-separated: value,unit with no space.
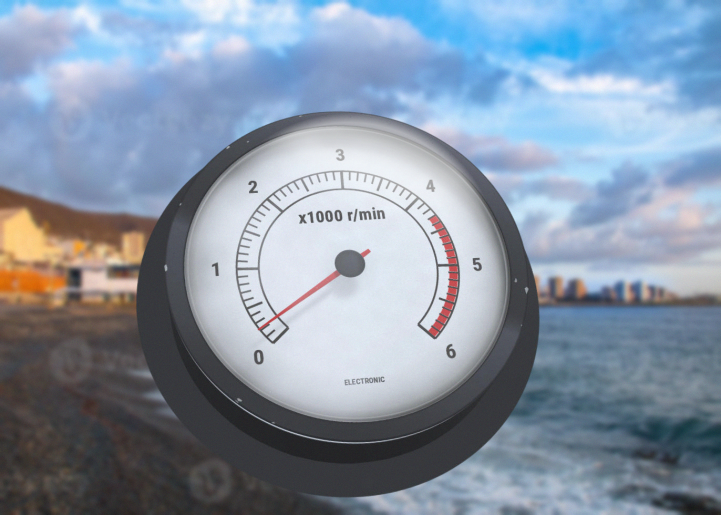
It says 200,rpm
